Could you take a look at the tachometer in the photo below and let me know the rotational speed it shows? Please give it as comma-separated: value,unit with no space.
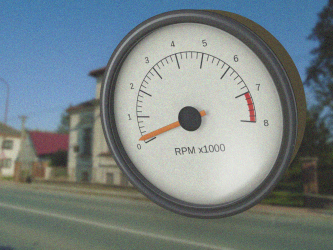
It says 200,rpm
